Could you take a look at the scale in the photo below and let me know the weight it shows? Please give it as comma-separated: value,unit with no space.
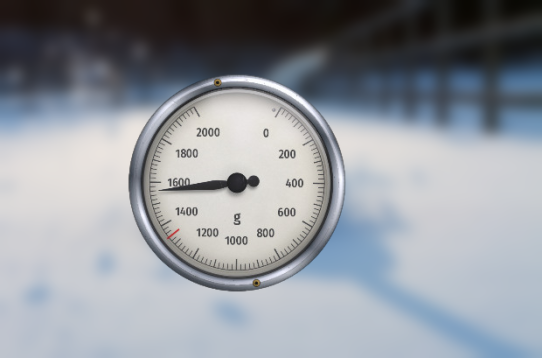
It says 1560,g
